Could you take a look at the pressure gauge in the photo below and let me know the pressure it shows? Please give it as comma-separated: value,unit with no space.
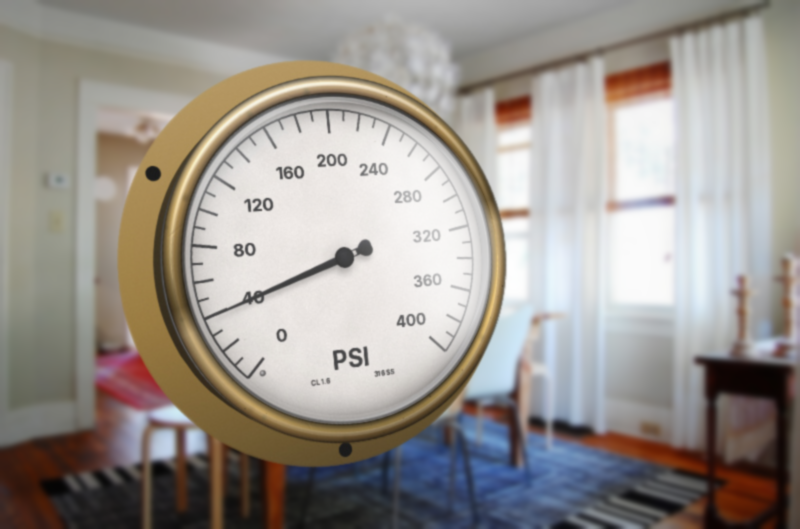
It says 40,psi
